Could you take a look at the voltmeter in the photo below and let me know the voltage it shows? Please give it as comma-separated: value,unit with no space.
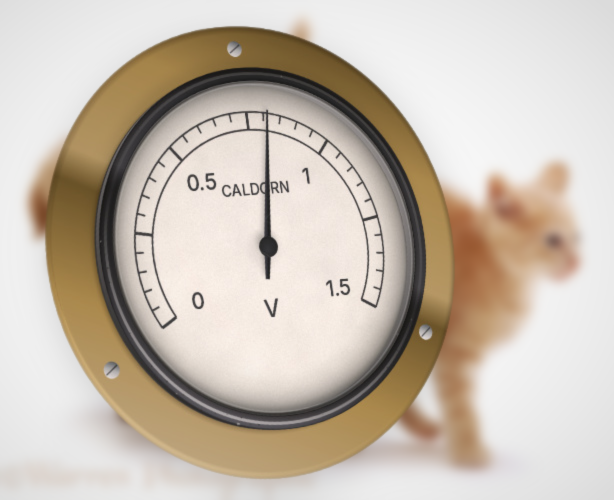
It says 0.8,V
